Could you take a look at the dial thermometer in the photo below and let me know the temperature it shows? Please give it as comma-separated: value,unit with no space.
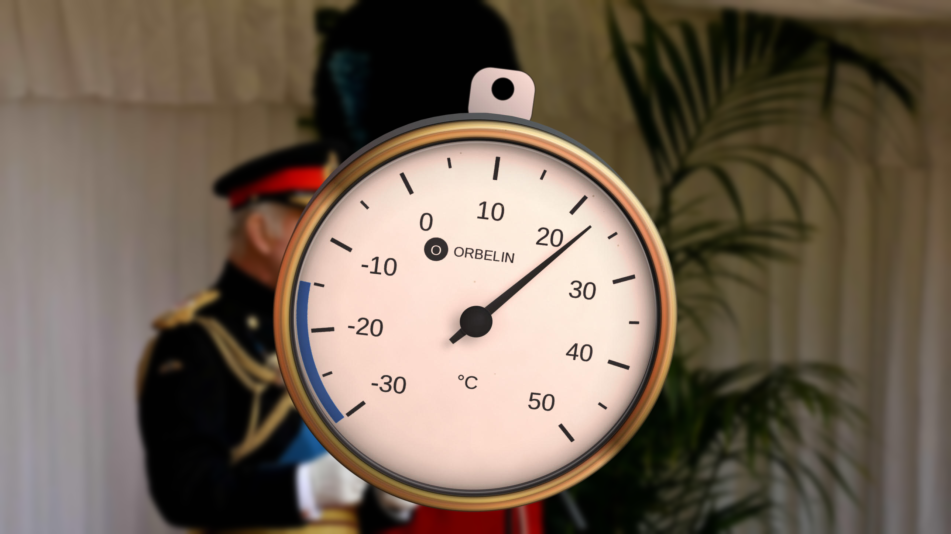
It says 22.5,°C
